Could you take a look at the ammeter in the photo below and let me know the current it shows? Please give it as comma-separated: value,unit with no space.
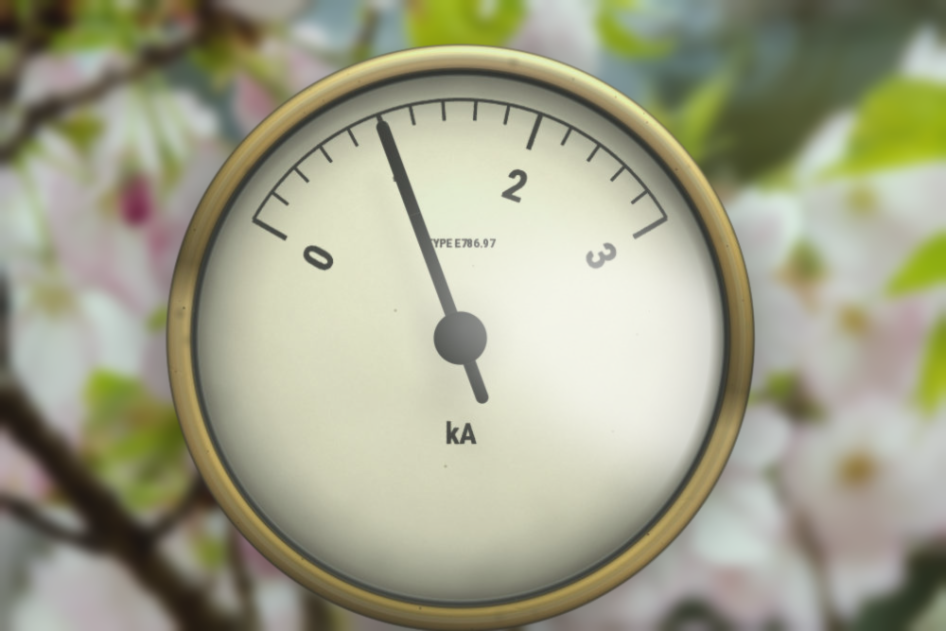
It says 1,kA
